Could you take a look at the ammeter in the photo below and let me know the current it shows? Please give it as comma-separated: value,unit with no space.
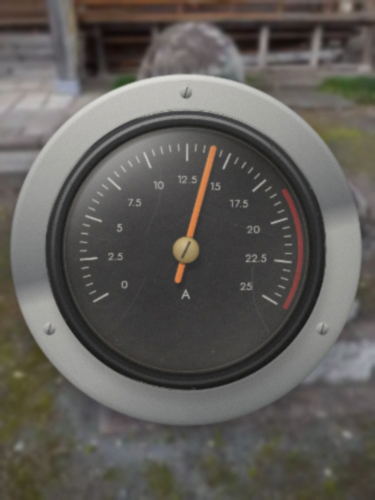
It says 14,A
